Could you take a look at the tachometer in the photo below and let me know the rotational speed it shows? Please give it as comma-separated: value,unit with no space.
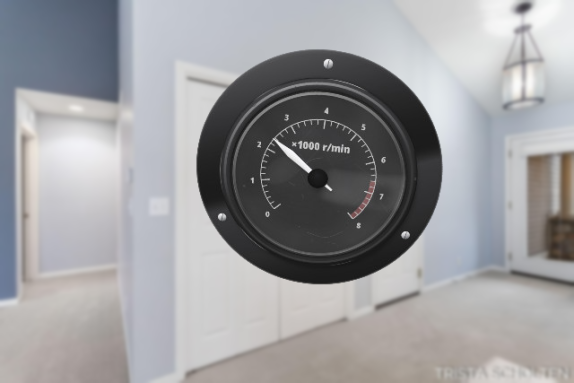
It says 2400,rpm
